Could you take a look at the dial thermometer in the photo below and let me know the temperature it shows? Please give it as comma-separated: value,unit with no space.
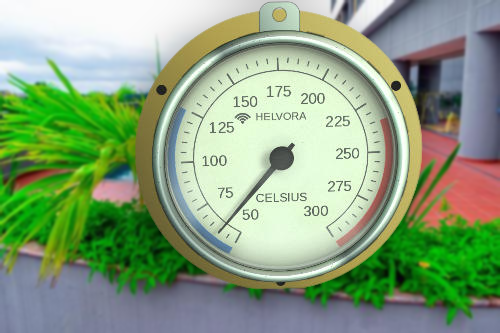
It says 60,°C
